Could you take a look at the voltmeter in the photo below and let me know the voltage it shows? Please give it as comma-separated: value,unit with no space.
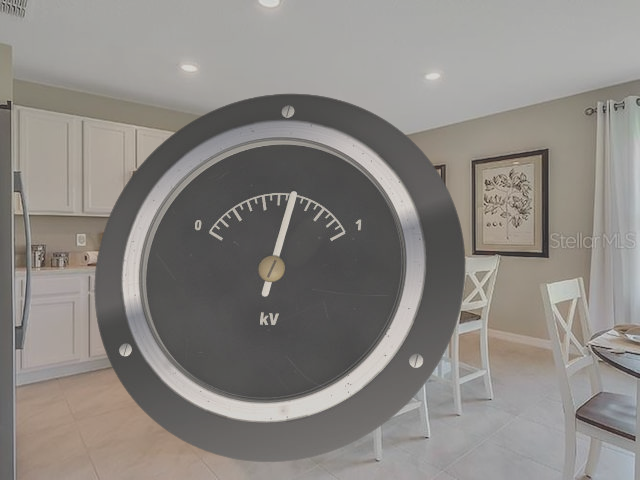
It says 0.6,kV
